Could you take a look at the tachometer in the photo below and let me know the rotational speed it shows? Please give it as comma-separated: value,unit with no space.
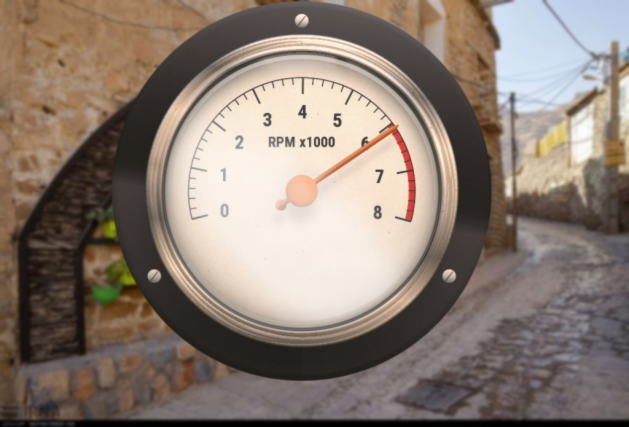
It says 6100,rpm
